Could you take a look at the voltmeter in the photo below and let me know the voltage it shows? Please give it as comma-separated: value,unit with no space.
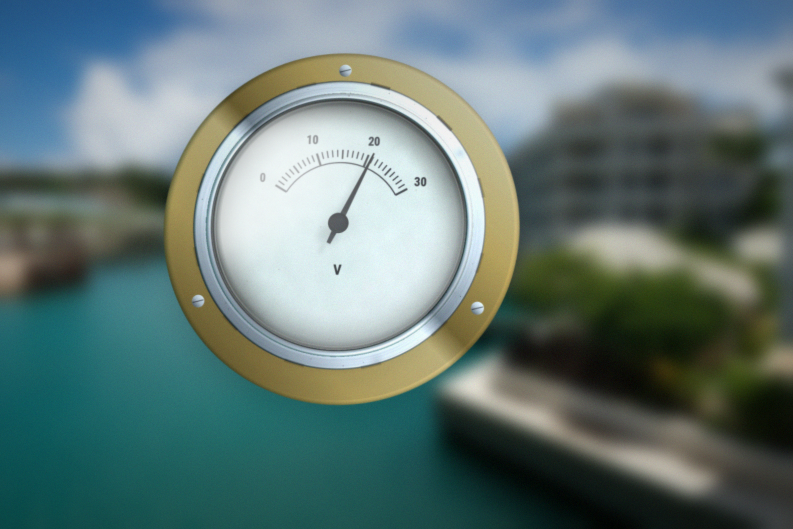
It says 21,V
